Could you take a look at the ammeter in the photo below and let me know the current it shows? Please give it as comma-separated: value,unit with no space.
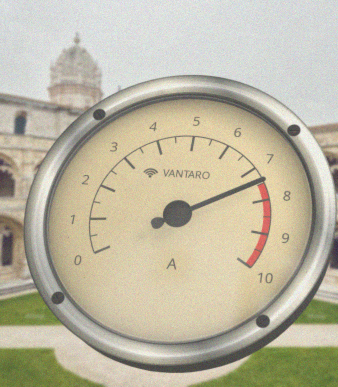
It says 7.5,A
